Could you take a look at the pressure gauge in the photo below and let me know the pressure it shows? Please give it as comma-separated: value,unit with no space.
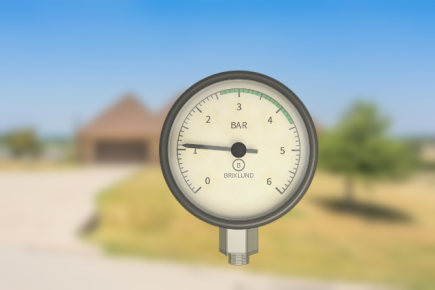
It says 1.1,bar
